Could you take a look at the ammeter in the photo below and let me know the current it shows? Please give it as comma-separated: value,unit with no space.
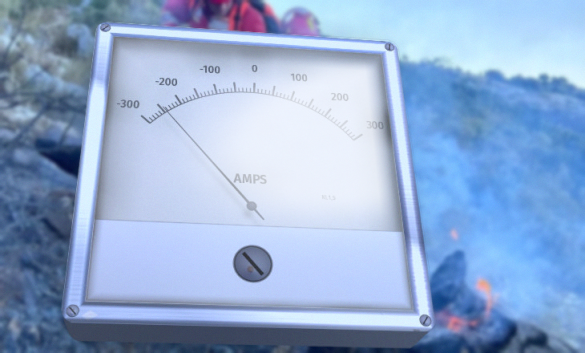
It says -250,A
